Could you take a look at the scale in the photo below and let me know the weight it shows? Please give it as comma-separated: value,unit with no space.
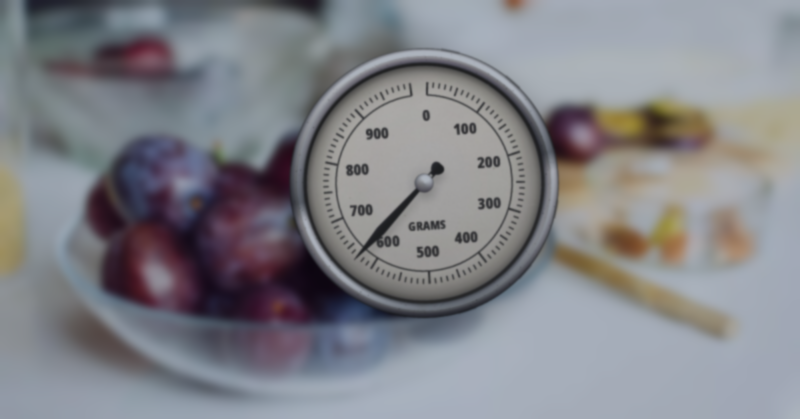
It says 630,g
